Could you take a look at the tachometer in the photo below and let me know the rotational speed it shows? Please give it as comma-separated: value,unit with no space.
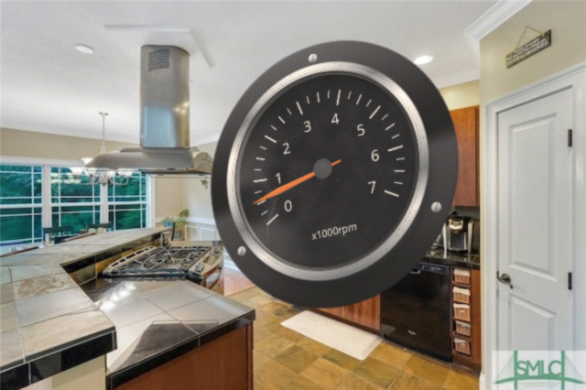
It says 500,rpm
